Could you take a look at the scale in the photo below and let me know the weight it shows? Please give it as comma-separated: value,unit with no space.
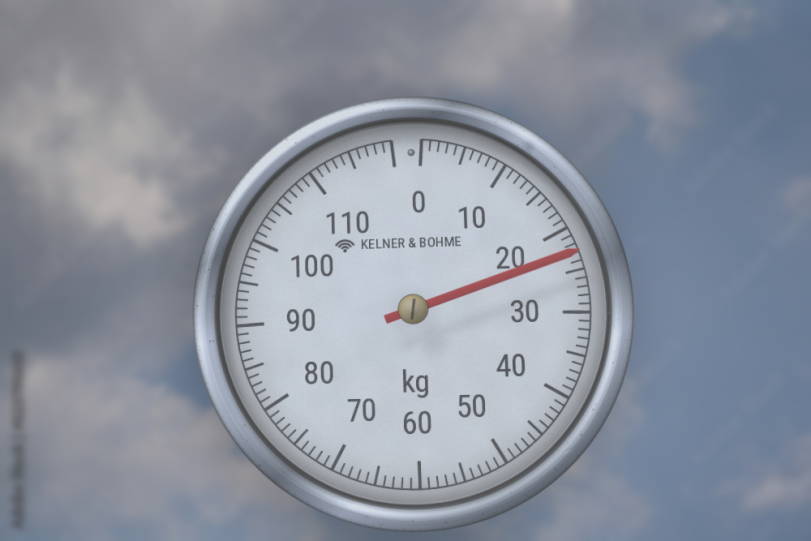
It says 23,kg
